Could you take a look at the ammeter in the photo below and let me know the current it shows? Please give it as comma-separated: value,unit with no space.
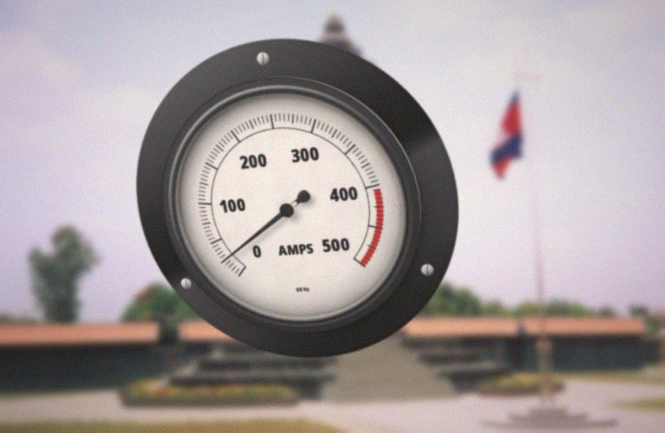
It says 25,A
